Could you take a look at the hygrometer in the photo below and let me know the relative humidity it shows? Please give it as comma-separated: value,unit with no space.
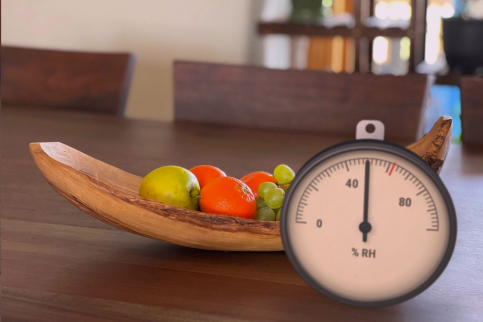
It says 50,%
